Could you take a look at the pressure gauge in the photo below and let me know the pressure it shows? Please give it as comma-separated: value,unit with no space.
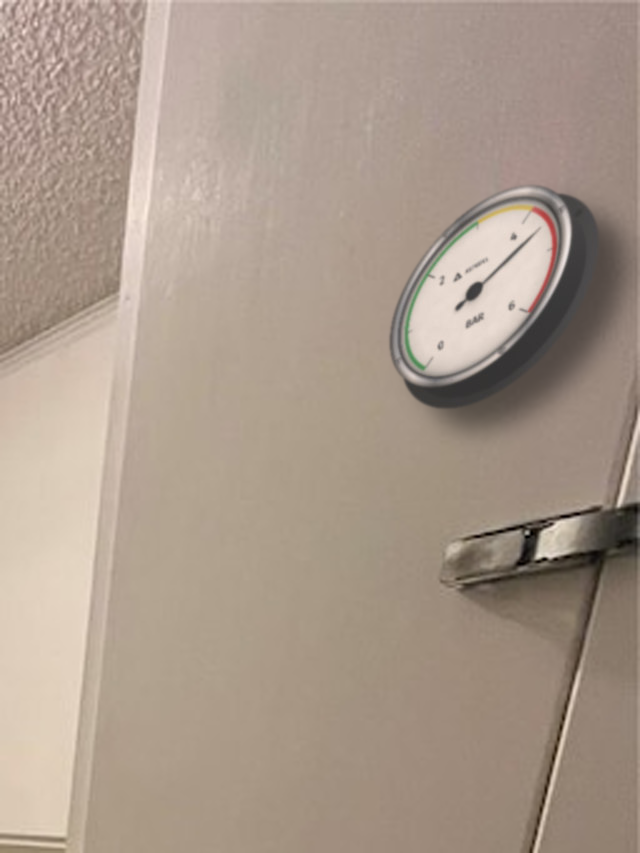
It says 4.5,bar
